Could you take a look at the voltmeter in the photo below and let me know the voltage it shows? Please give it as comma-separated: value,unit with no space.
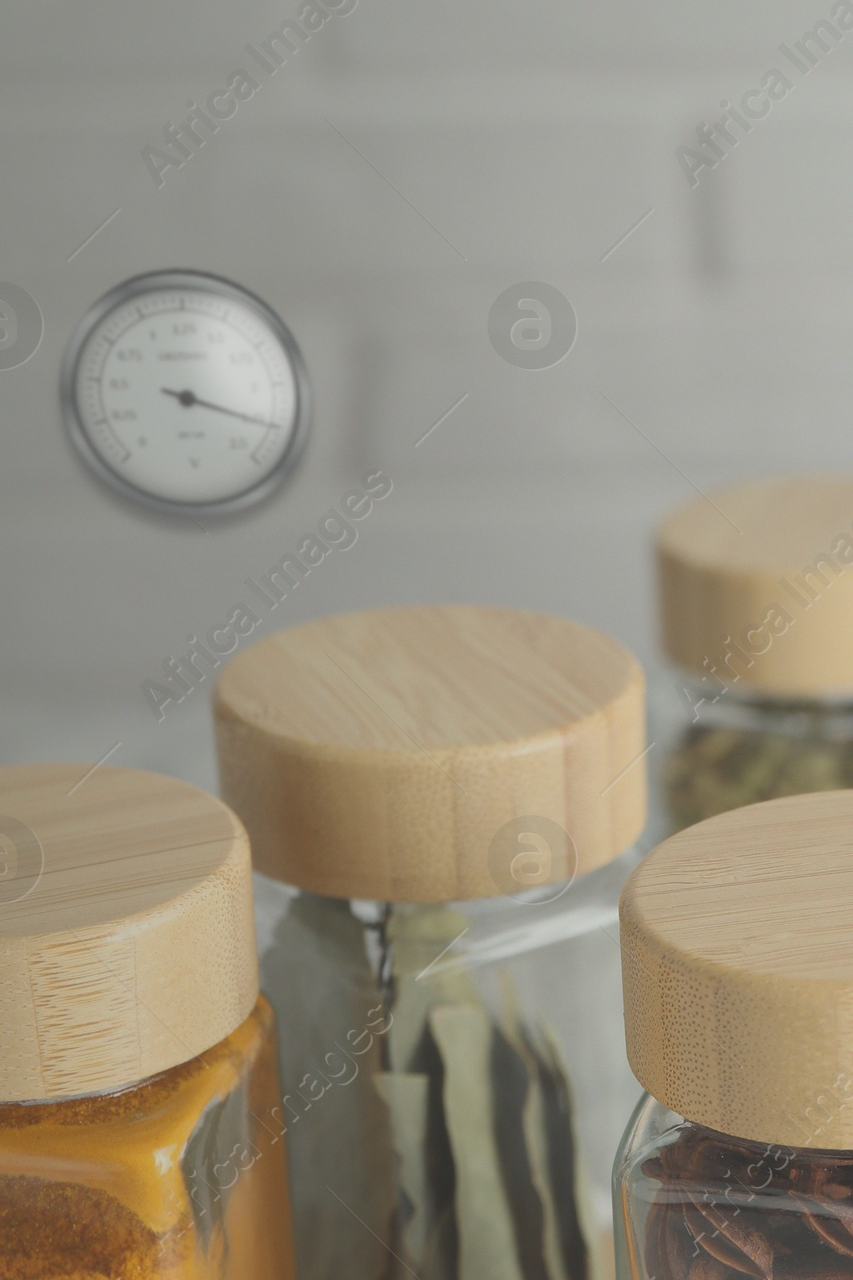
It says 2.25,V
